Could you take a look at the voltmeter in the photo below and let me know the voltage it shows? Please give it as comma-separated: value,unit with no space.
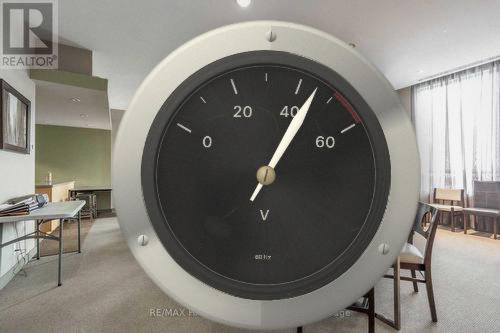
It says 45,V
